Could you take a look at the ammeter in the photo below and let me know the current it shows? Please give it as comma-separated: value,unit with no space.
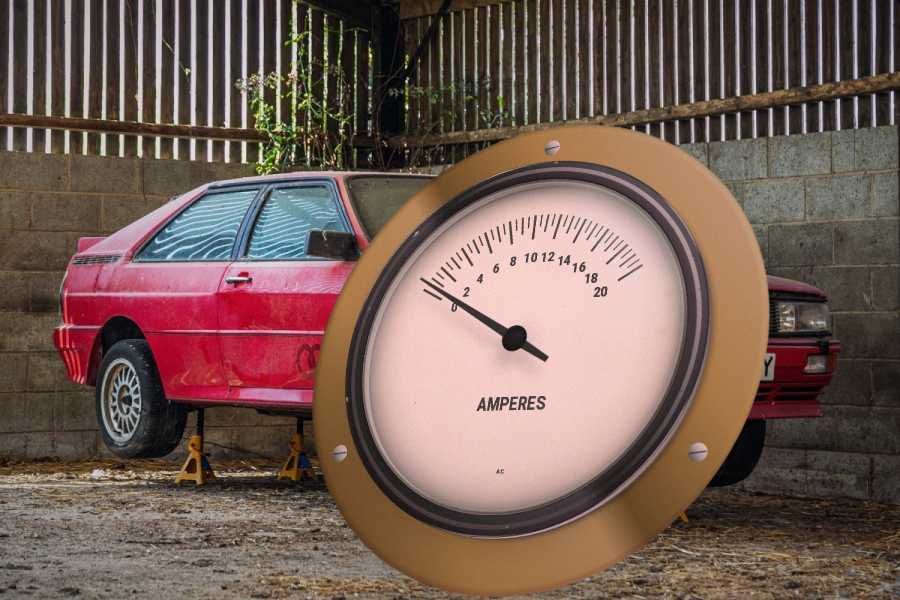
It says 0.5,A
